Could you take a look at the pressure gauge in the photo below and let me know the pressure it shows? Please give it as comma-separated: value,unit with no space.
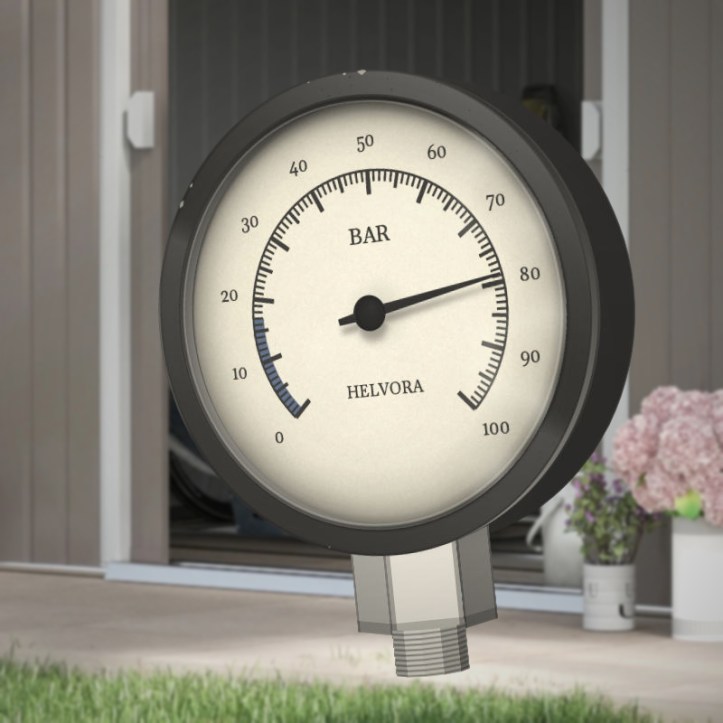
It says 79,bar
